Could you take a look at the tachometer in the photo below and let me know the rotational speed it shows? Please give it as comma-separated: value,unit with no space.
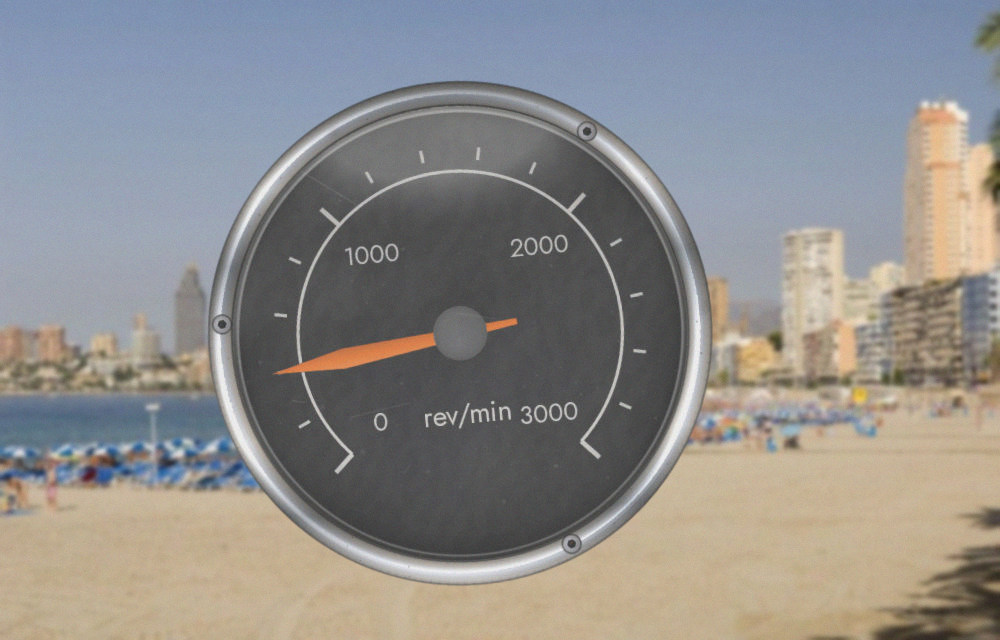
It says 400,rpm
